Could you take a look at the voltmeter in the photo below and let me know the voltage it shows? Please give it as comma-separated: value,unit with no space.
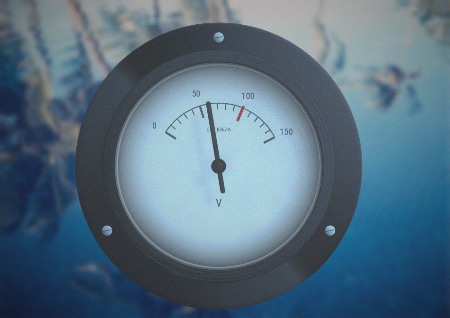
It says 60,V
